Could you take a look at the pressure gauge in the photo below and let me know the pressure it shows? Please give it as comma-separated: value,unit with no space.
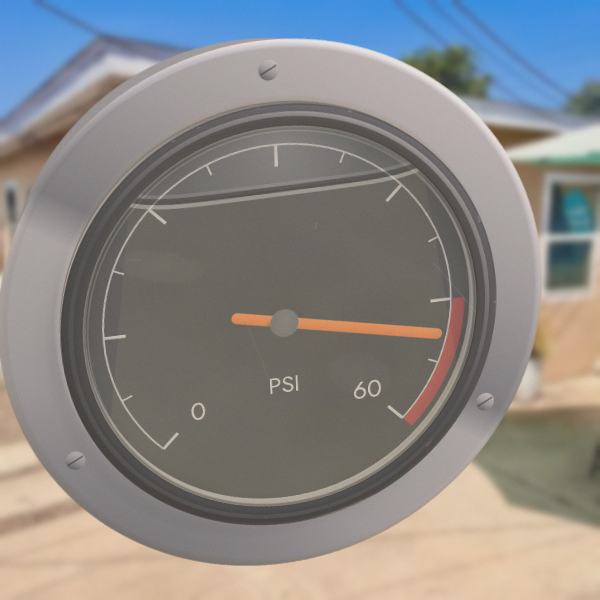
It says 52.5,psi
